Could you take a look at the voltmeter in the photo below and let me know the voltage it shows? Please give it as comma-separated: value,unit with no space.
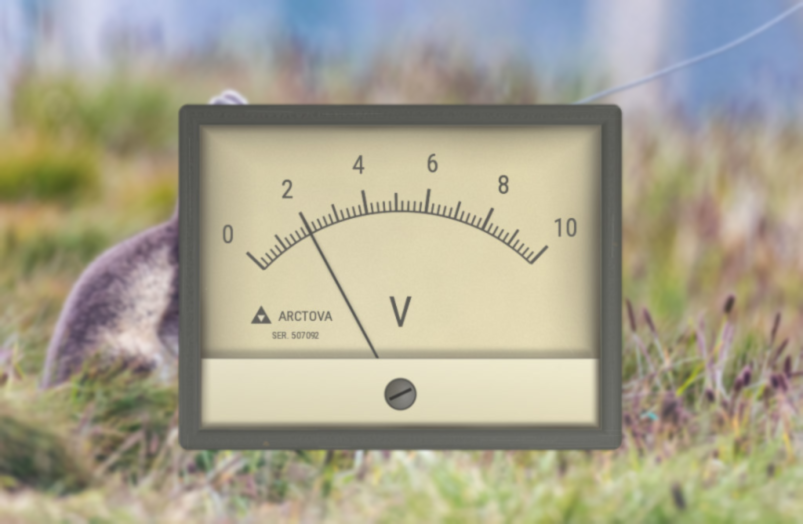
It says 2,V
